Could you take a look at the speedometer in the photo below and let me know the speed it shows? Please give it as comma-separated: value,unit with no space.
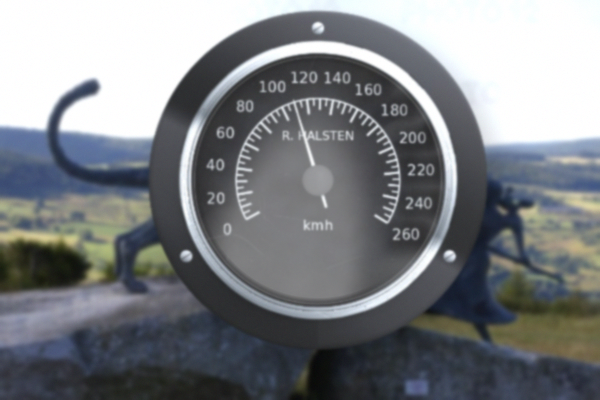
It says 110,km/h
